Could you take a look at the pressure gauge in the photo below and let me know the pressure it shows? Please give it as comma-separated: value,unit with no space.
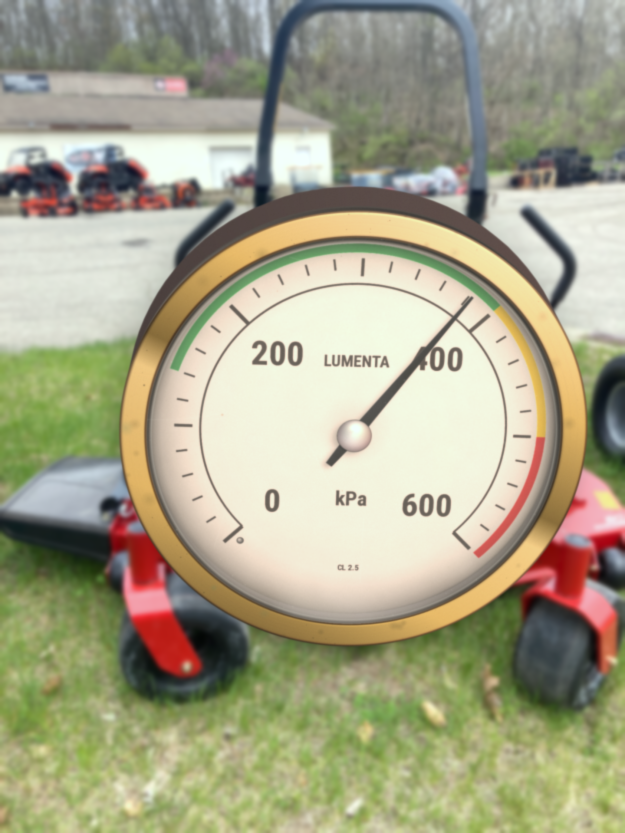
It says 380,kPa
